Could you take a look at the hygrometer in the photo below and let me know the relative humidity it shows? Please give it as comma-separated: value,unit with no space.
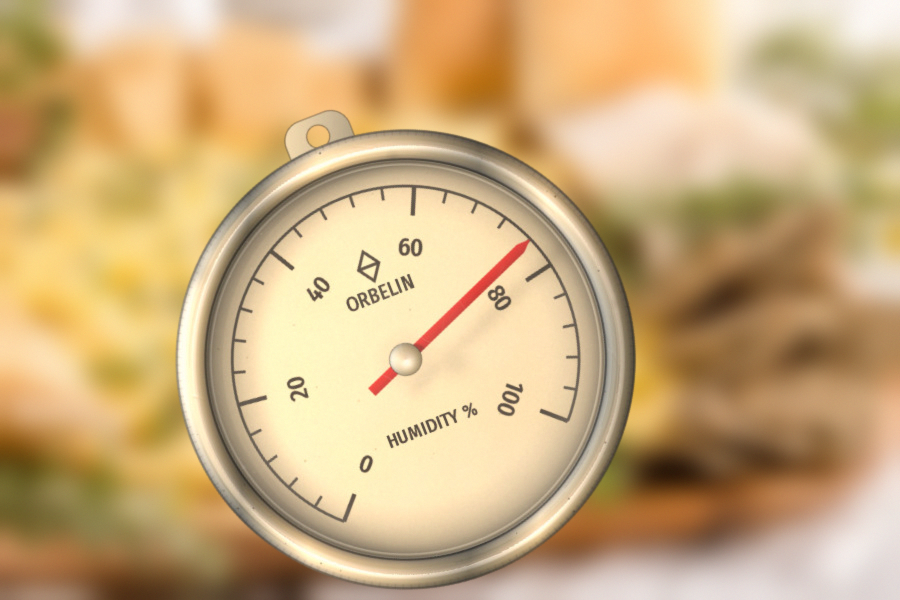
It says 76,%
